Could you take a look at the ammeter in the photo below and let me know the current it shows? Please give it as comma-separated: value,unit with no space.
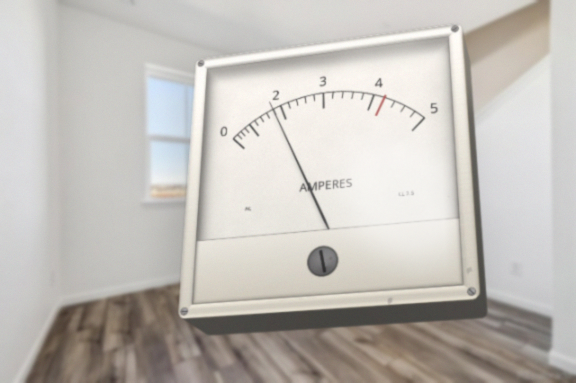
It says 1.8,A
